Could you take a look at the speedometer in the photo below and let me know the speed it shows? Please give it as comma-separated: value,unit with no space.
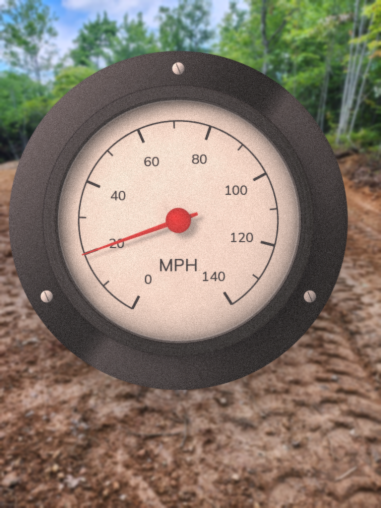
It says 20,mph
